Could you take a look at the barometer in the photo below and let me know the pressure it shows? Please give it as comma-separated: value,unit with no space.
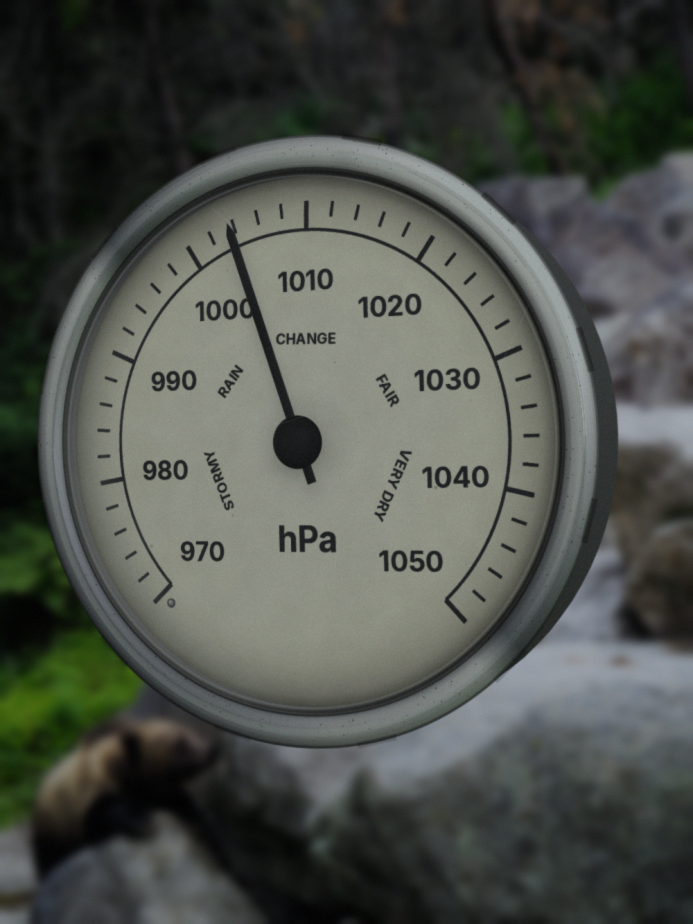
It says 1004,hPa
